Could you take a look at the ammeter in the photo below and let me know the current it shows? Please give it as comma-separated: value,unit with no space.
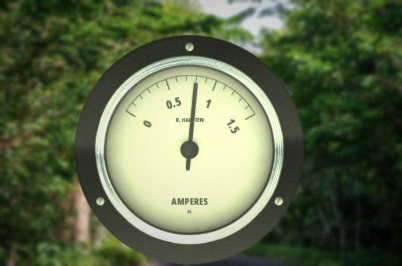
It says 0.8,A
